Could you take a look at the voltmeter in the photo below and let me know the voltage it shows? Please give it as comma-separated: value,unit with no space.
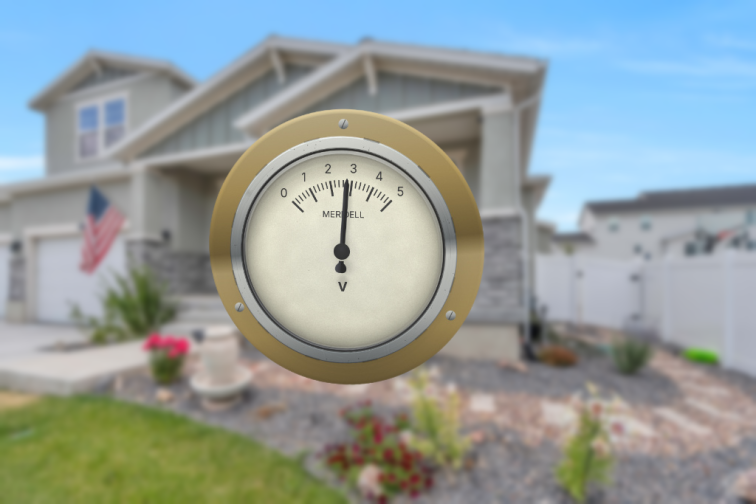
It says 2.8,V
